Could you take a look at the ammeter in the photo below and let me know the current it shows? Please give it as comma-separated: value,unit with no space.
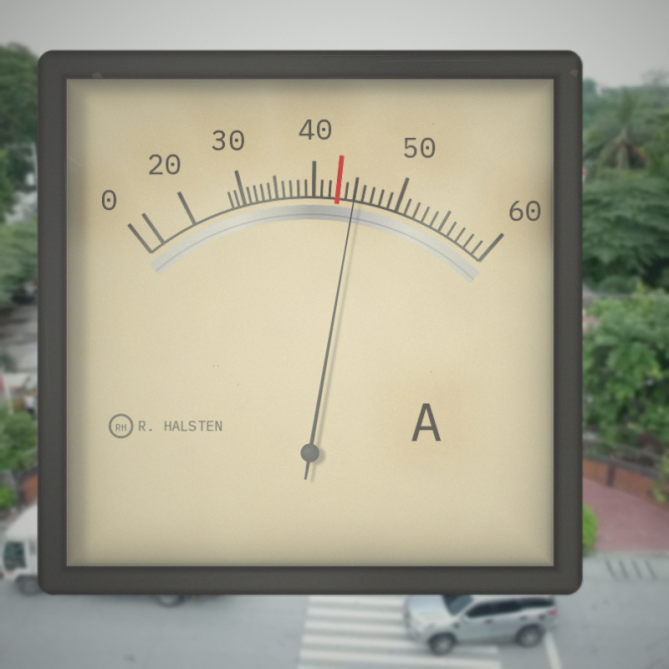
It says 45,A
